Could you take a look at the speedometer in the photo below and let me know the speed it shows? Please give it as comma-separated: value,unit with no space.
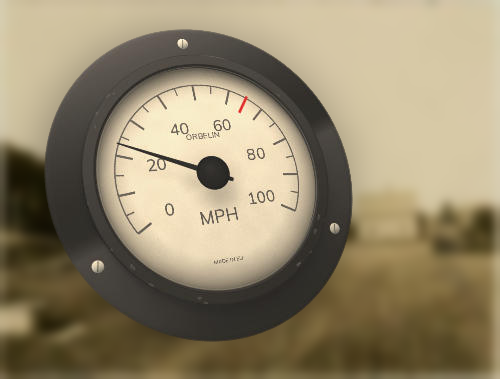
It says 22.5,mph
